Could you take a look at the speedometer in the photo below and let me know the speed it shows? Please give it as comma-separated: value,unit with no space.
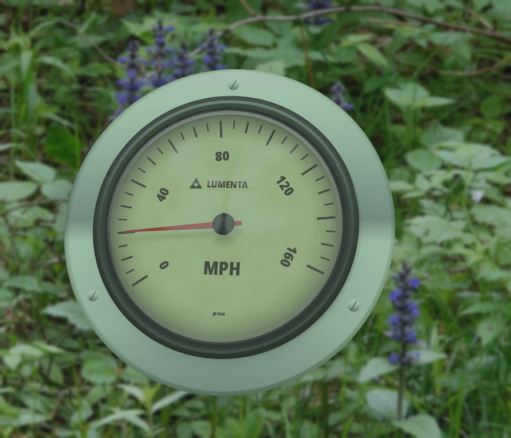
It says 20,mph
